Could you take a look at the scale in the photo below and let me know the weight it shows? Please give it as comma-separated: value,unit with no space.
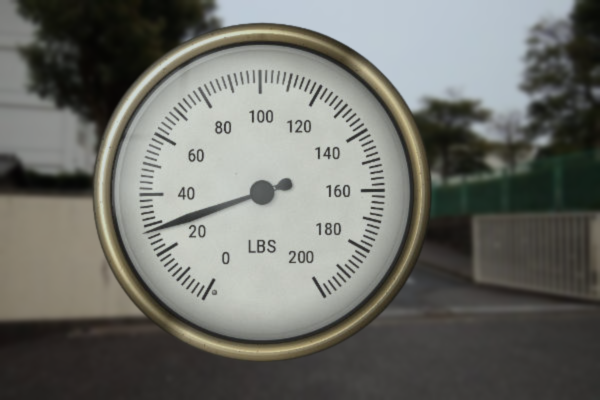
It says 28,lb
